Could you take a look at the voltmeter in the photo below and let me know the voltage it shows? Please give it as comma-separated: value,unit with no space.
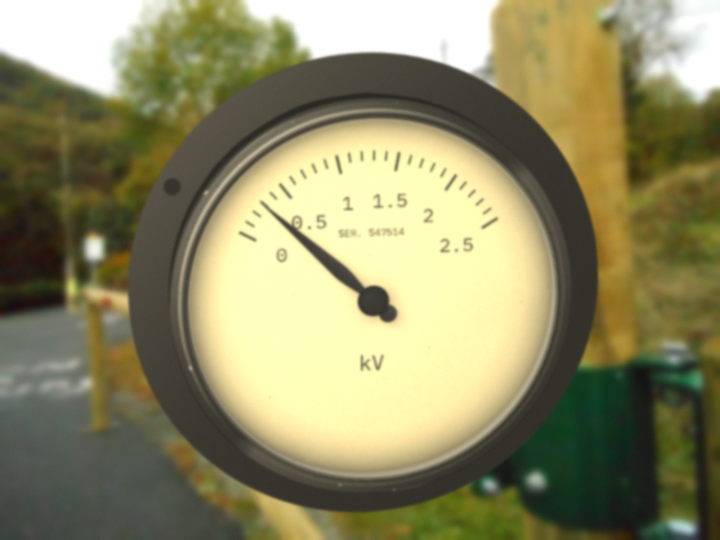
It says 0.3,kV
